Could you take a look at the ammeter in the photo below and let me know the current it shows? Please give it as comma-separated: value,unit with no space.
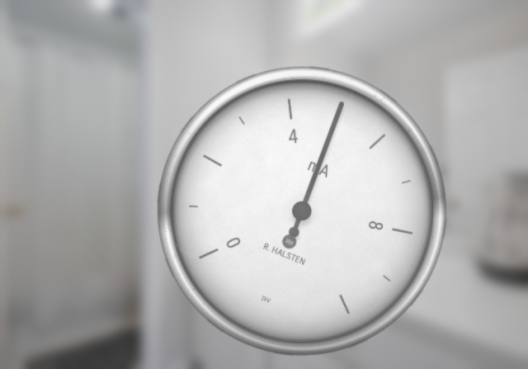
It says 5,mA
